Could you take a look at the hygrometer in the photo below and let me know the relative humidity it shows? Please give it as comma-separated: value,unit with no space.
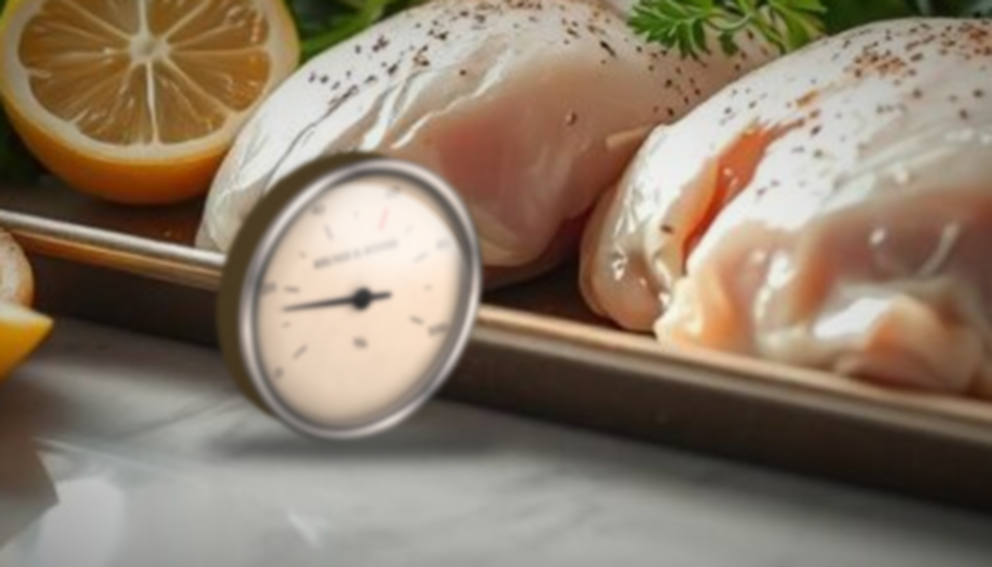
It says 15,%
